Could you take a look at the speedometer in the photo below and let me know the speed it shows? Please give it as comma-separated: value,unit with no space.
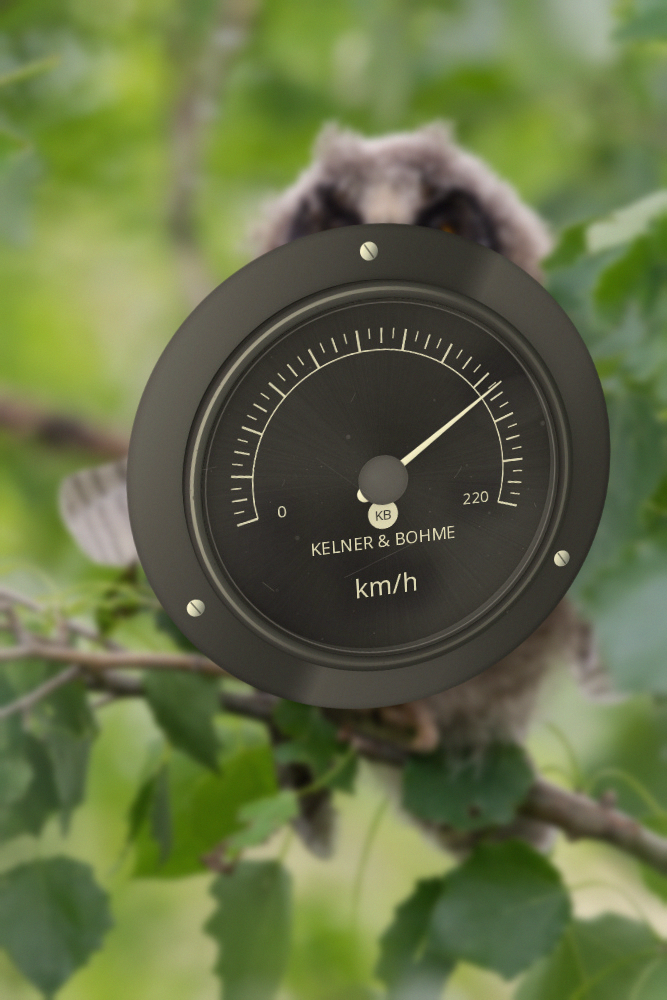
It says 165,km/h
